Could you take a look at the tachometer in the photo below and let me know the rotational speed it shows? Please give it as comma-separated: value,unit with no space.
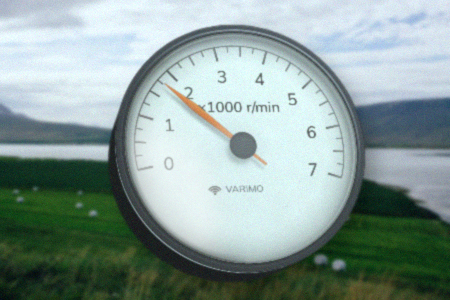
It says 1750,rpm
